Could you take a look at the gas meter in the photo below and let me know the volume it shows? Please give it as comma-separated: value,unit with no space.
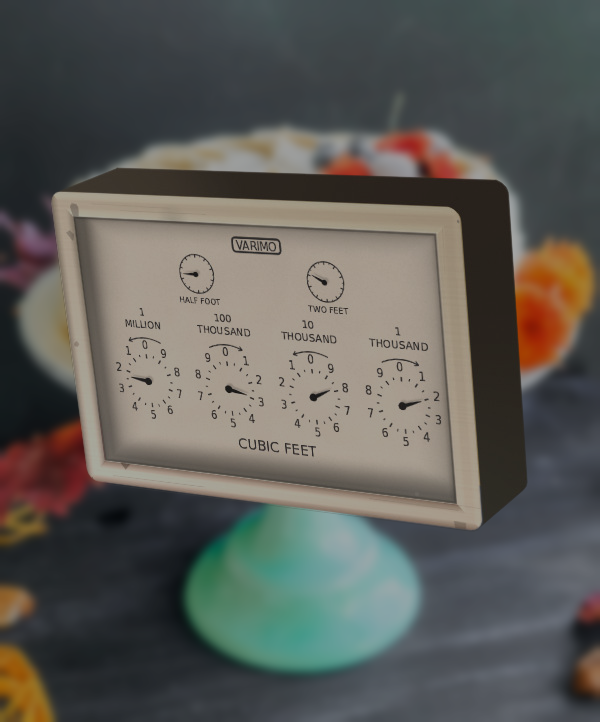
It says 228200,ft³
